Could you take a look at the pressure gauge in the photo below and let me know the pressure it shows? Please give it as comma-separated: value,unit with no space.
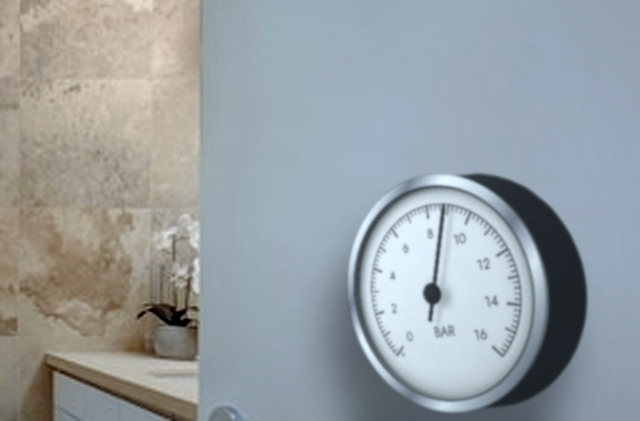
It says 9,bar
